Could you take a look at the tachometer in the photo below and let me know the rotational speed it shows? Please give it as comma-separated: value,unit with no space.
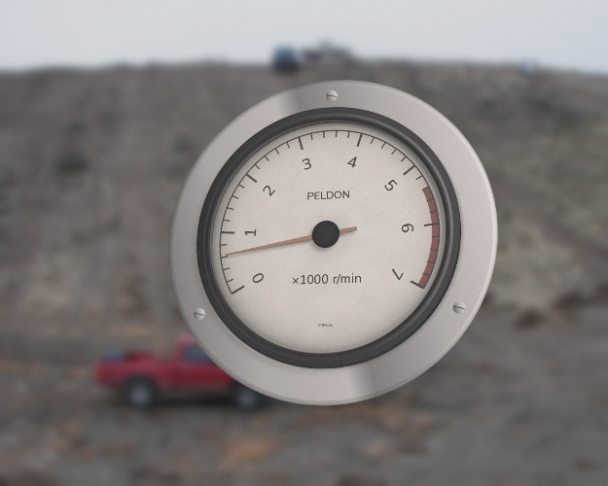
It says 600,rpm
